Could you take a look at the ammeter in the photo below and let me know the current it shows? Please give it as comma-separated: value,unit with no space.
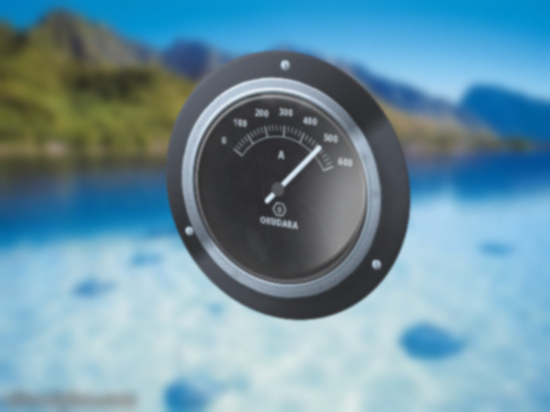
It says 500,A
